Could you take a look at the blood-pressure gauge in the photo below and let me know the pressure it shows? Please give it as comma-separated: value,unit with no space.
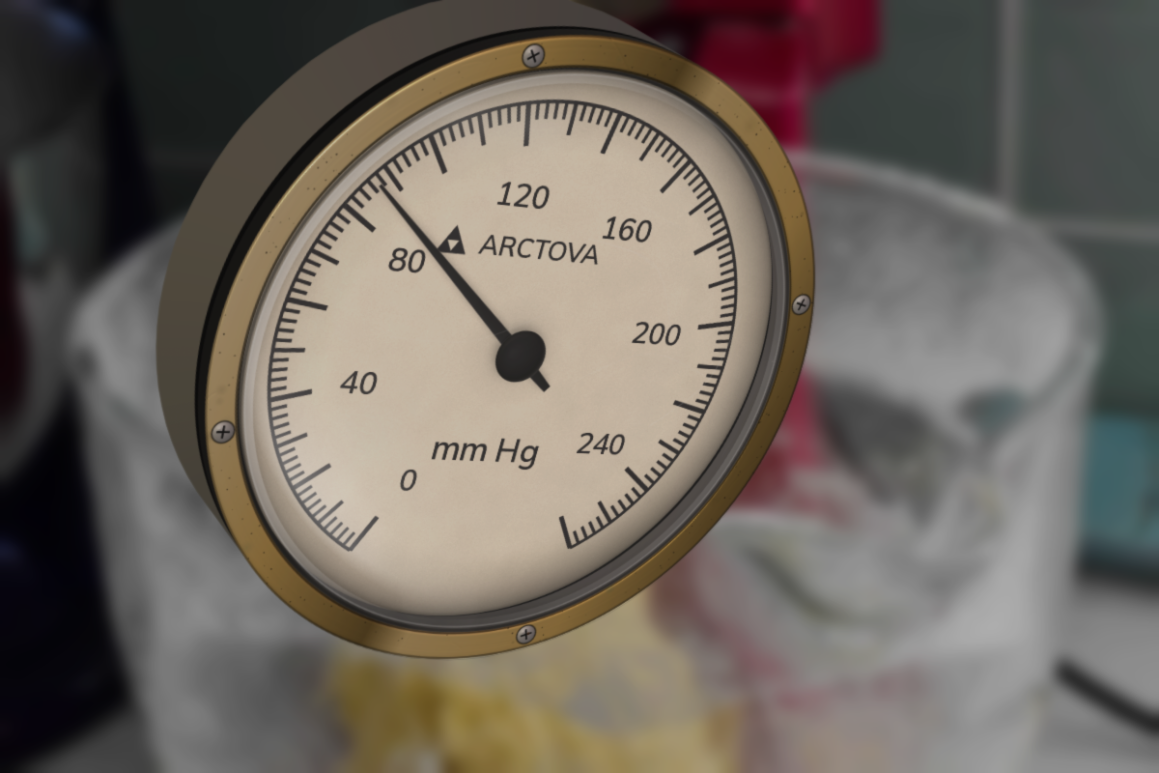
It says 87,mmHg
